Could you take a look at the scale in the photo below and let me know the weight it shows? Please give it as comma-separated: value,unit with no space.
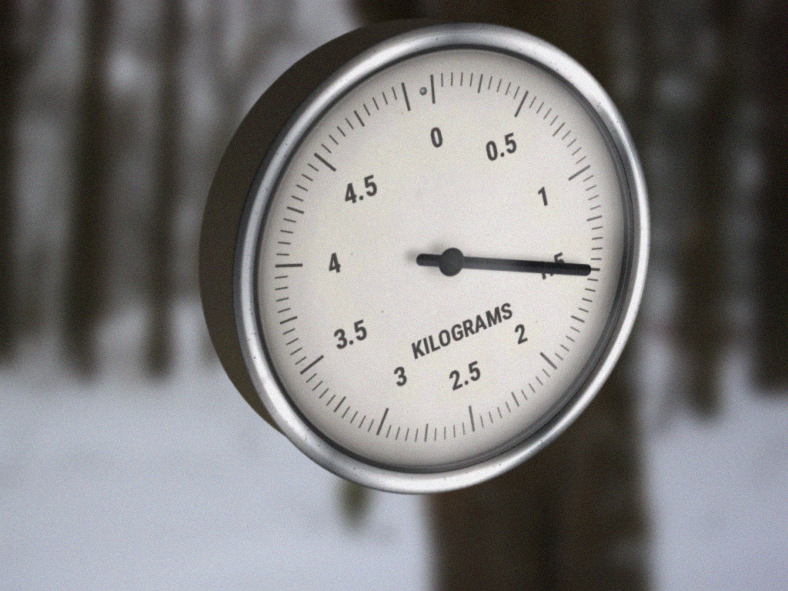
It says 1.5,kg
